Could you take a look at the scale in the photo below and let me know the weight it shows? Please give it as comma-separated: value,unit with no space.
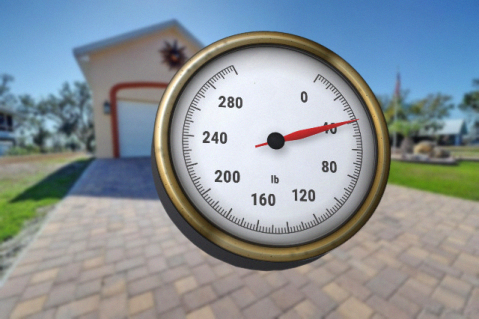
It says 40,lb
